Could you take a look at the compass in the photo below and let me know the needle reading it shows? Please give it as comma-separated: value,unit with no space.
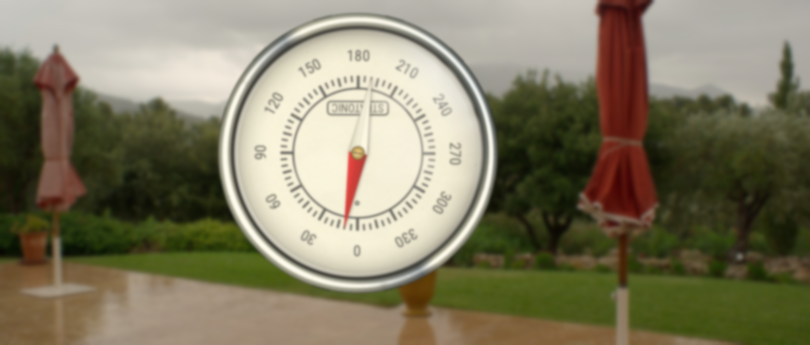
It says 10,°
